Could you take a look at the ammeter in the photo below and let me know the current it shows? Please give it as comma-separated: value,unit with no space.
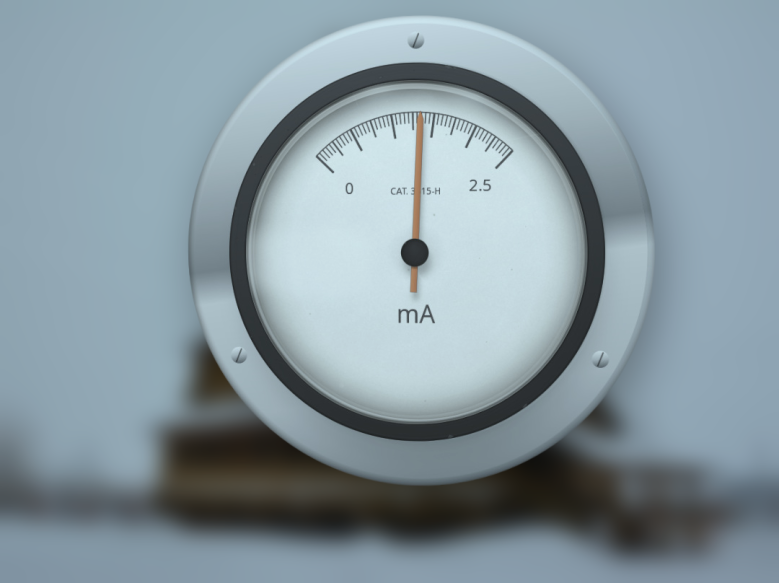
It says 1.35,mA
